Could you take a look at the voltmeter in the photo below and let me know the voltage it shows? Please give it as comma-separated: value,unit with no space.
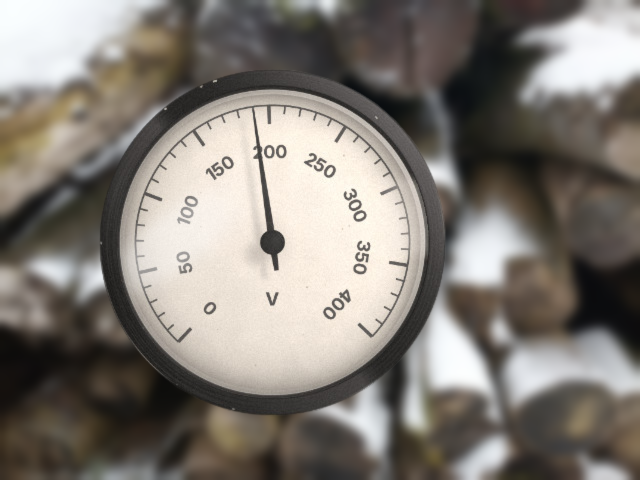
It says 190,V
